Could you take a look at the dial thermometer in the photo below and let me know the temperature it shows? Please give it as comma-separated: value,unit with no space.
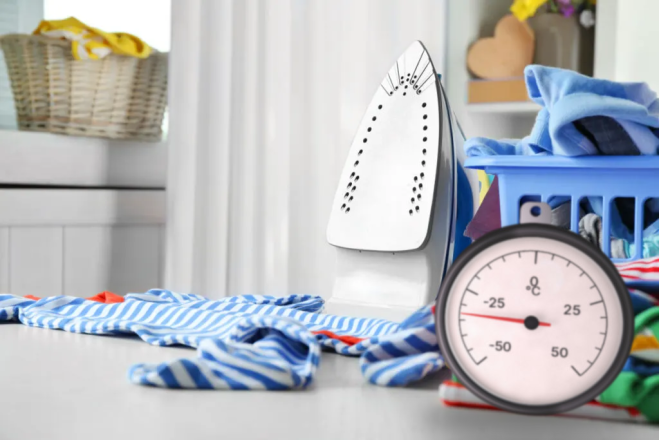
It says -32.5,°C
